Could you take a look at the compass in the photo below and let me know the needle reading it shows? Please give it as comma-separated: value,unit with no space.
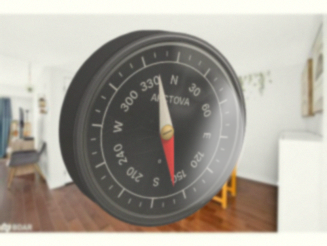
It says 160,°
